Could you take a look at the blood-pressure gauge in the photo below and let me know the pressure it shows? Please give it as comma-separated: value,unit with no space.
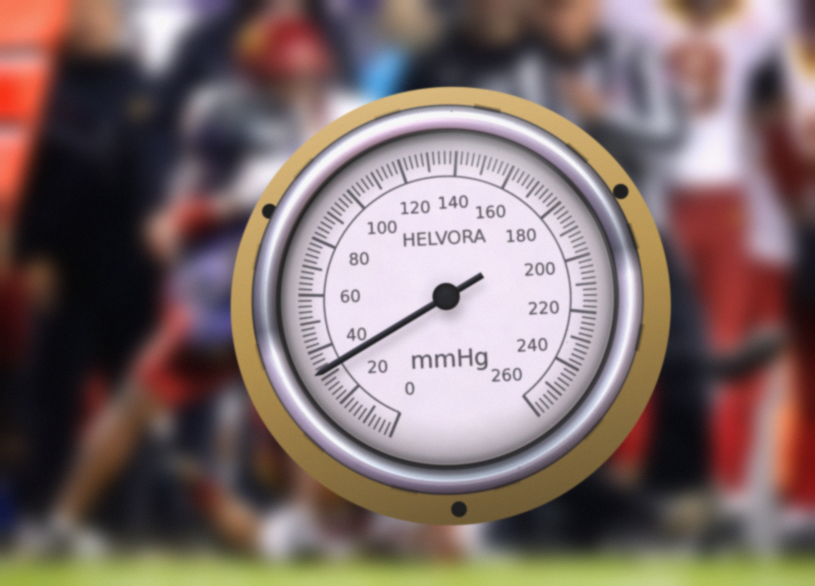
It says 32,mmHg
